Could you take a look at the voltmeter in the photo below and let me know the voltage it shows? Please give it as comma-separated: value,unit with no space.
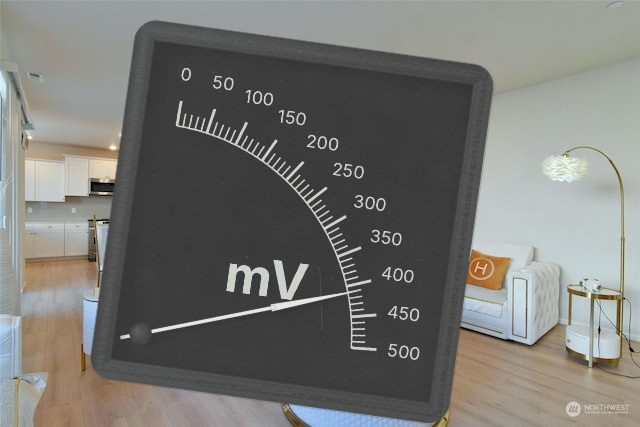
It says 410,mV
